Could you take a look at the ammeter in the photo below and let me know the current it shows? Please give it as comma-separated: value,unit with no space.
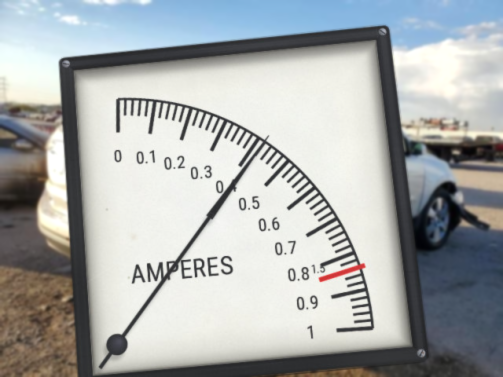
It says 0.42,A
